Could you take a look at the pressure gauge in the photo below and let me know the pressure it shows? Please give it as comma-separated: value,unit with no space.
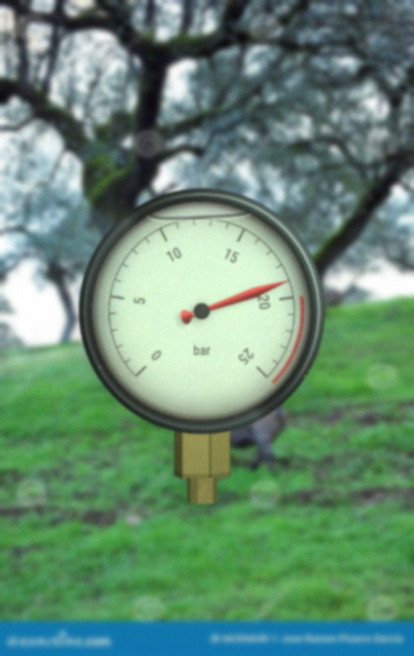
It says 19,bar
